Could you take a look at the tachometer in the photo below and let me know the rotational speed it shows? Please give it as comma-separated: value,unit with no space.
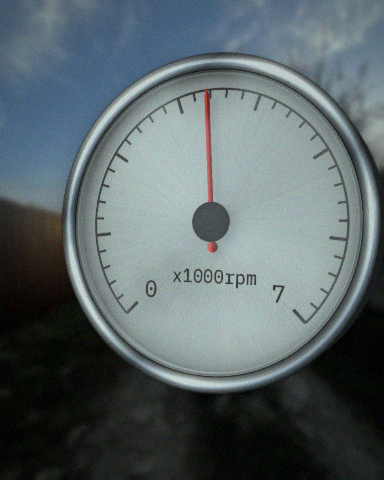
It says 3400,rpm
